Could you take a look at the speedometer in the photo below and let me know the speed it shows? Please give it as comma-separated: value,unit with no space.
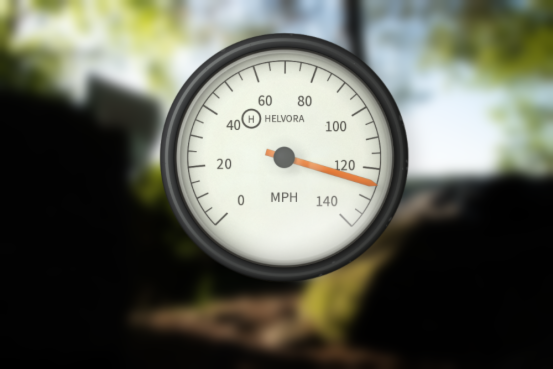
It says 125,mph
